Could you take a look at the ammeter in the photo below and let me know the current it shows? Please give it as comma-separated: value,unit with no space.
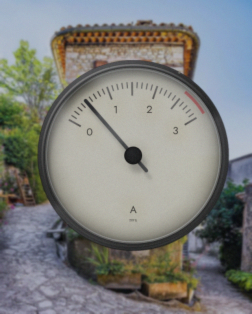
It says 0.5,A
